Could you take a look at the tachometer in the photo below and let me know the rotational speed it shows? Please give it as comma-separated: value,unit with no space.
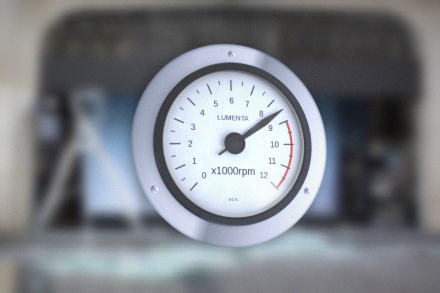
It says 8500,rpm
